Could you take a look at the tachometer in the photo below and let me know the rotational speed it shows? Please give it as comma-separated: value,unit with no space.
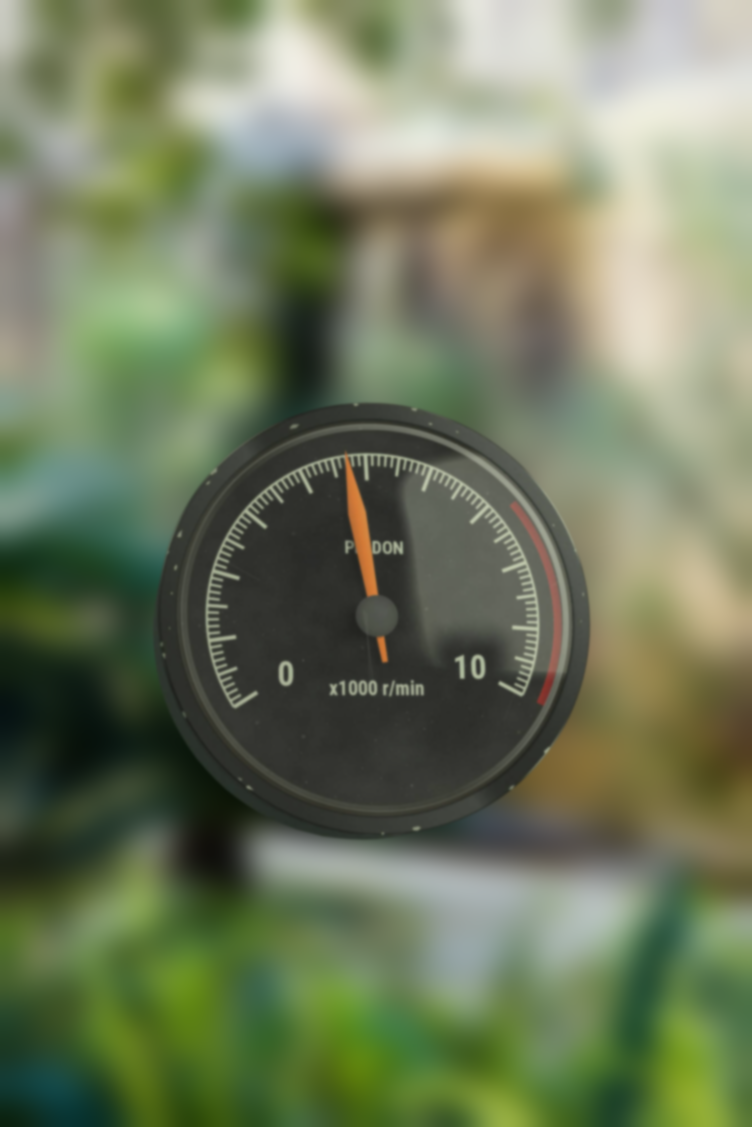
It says 4700,rpm
